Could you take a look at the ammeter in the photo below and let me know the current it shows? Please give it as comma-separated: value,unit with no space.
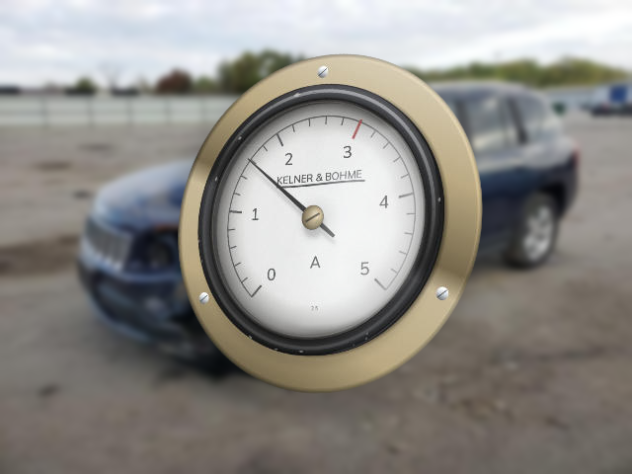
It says 1.6,A
